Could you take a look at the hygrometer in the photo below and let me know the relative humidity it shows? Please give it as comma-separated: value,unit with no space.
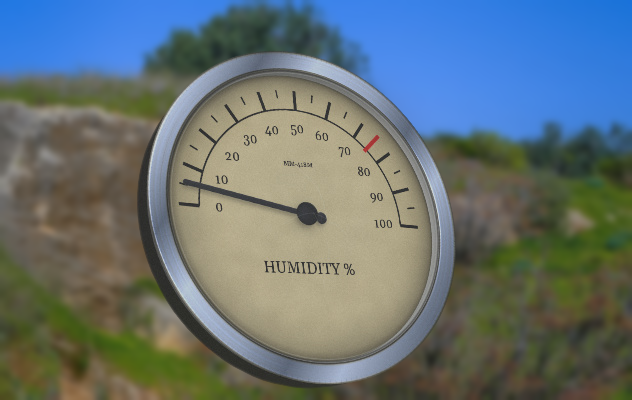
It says 5,%
